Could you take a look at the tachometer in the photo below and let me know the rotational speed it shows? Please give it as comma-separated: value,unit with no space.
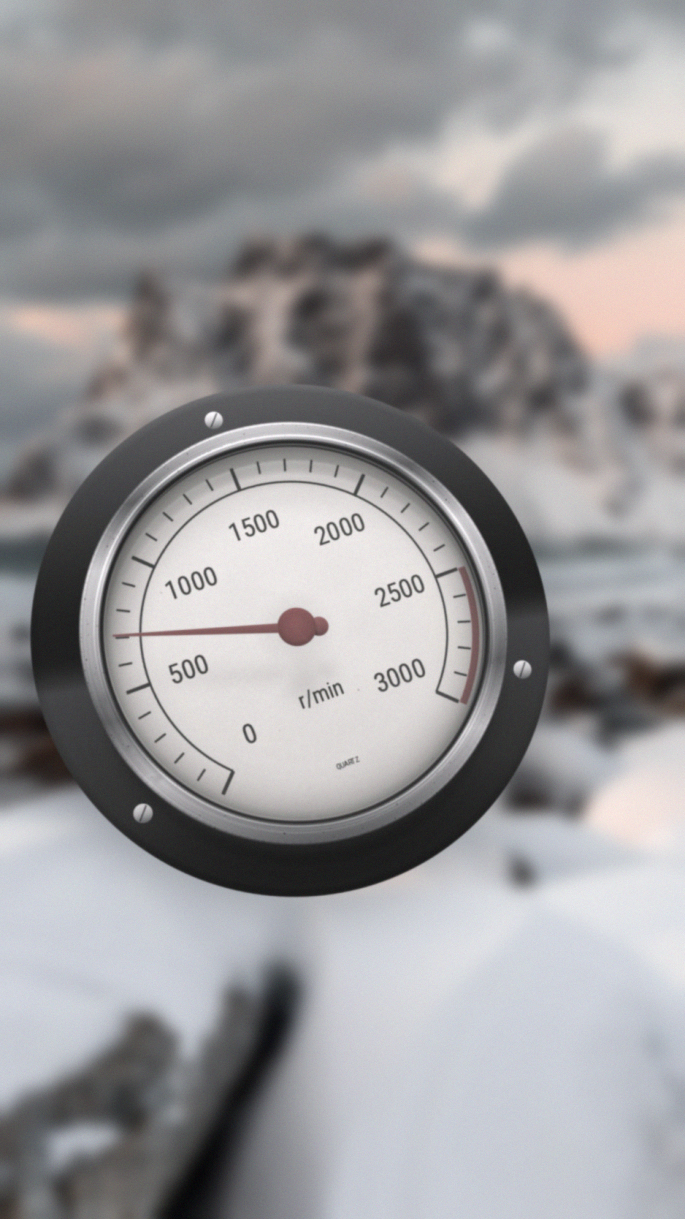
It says 700,rpm
